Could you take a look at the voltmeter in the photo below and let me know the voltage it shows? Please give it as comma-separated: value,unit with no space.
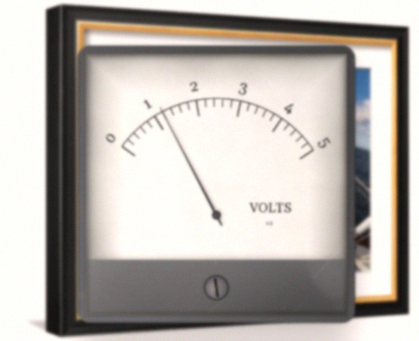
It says 1.2,V
